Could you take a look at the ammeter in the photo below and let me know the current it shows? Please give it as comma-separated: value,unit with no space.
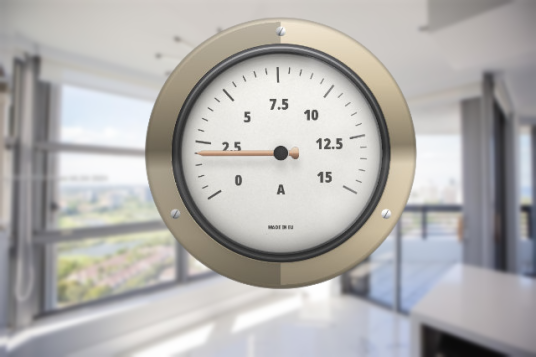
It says 2,A
